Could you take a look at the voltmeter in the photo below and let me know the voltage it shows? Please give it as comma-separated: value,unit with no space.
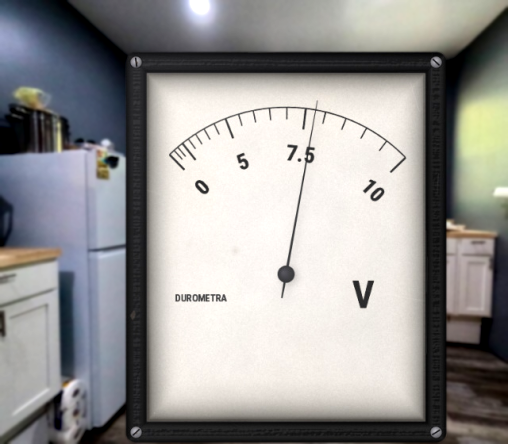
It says 7.75,V
